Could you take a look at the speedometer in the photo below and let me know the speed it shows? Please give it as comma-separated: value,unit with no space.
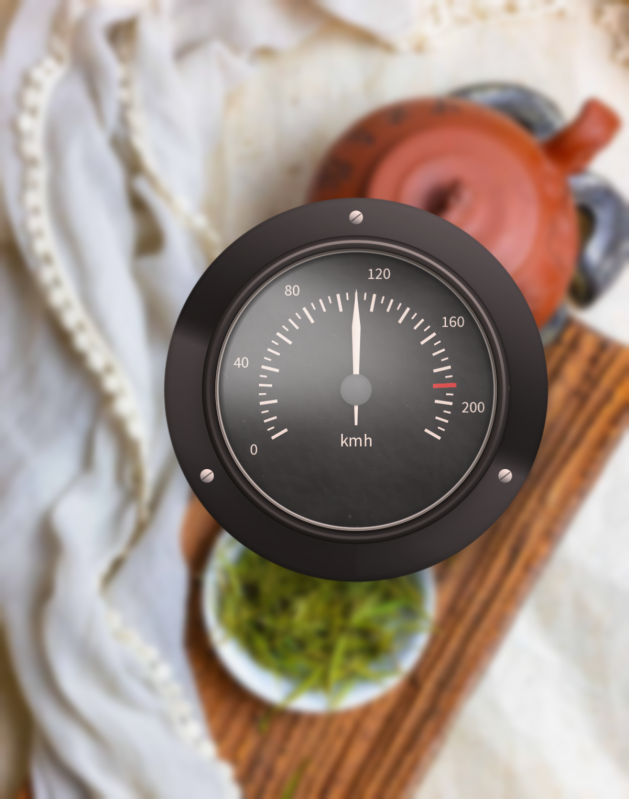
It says 110,km/h
